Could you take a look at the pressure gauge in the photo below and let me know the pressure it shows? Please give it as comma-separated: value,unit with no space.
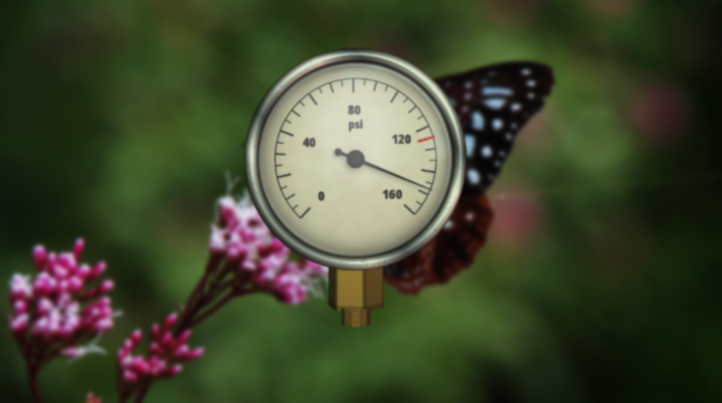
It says 147.5,psi
